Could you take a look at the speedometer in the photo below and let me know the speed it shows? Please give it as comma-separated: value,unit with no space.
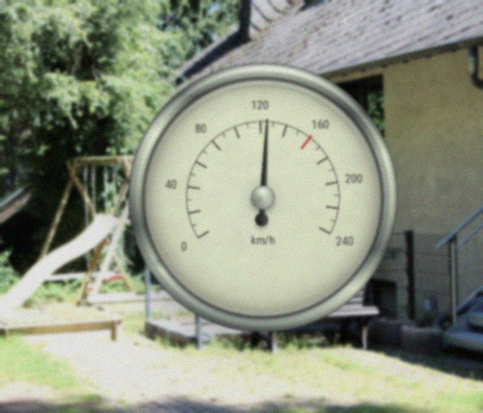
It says 125,km/h
